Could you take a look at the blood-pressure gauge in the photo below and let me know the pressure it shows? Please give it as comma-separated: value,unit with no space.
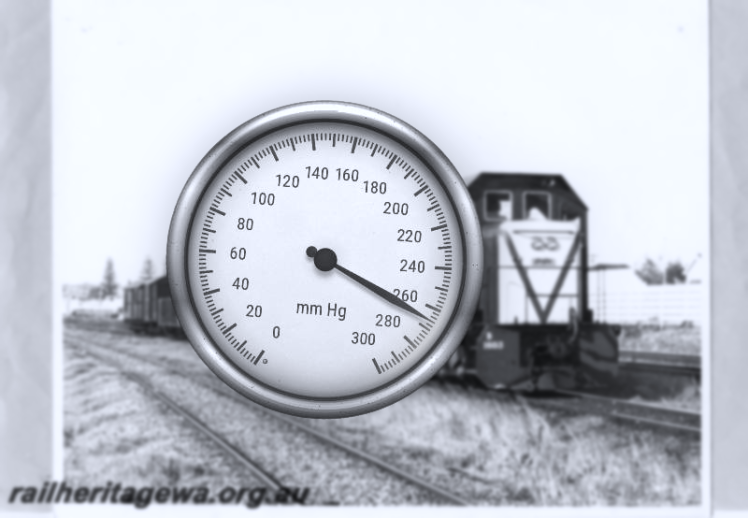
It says 266,mmHg
